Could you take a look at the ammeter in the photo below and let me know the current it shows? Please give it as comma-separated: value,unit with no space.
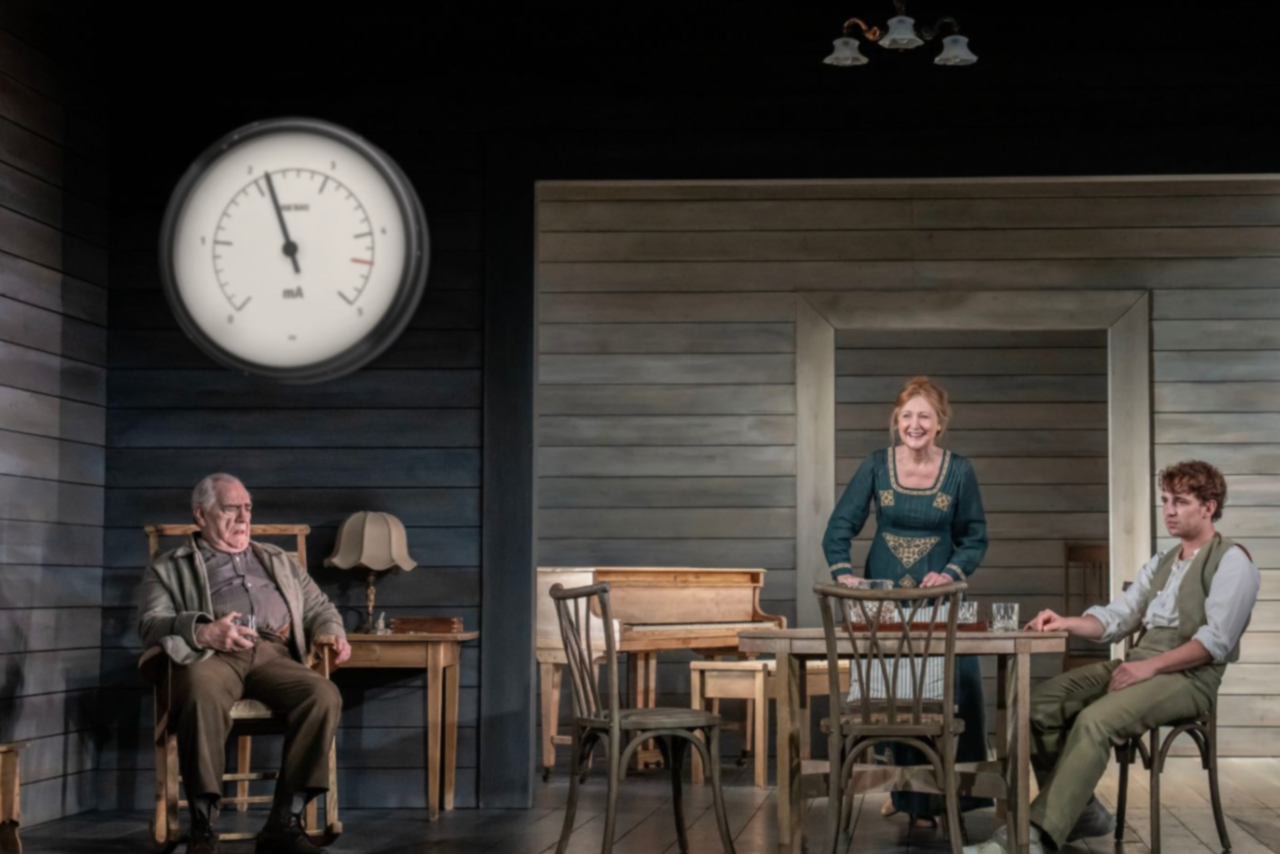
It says 2.2,mA
